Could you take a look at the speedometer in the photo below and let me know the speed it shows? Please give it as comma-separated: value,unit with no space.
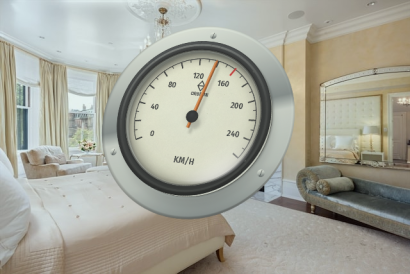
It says 140,km/h
